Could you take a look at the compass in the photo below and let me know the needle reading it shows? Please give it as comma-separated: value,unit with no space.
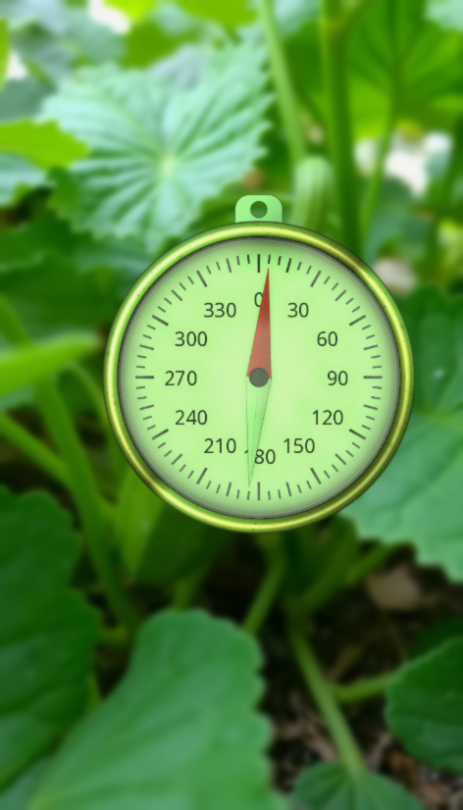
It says 5,°
